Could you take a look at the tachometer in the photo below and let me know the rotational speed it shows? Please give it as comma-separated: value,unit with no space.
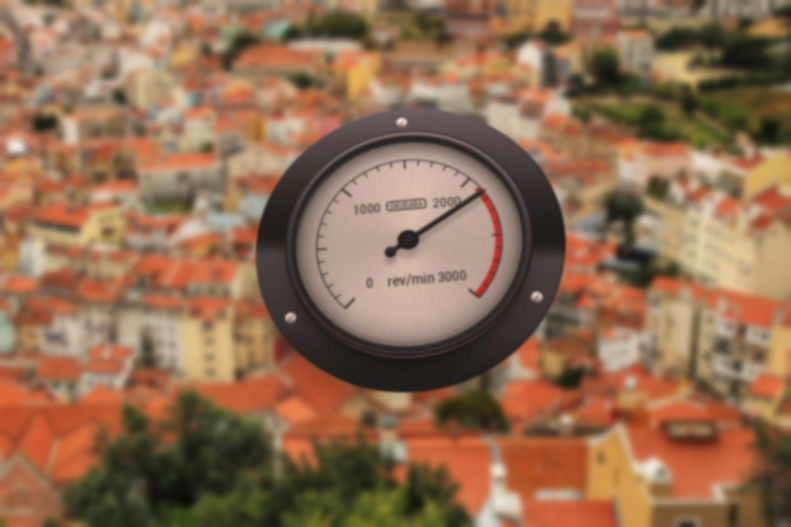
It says 2150,rpm
